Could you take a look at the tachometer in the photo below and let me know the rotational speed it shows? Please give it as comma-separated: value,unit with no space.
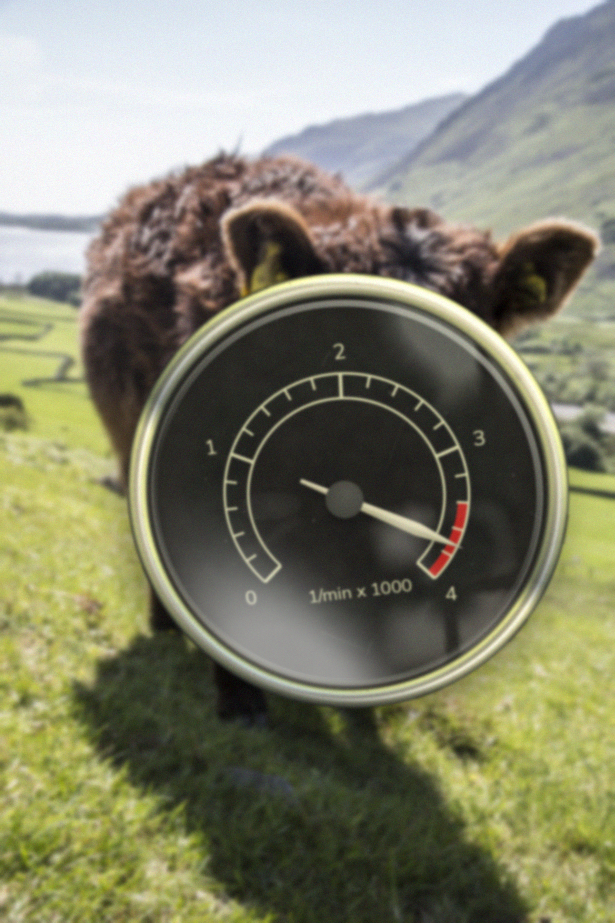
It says 3700,rpm
